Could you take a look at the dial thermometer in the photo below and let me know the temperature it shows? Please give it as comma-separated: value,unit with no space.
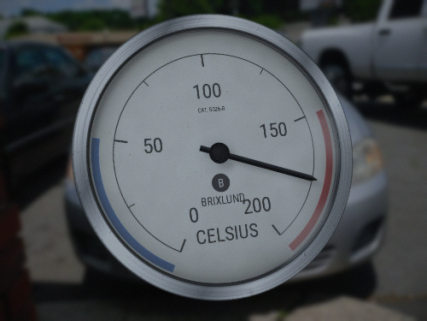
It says 175,°C
